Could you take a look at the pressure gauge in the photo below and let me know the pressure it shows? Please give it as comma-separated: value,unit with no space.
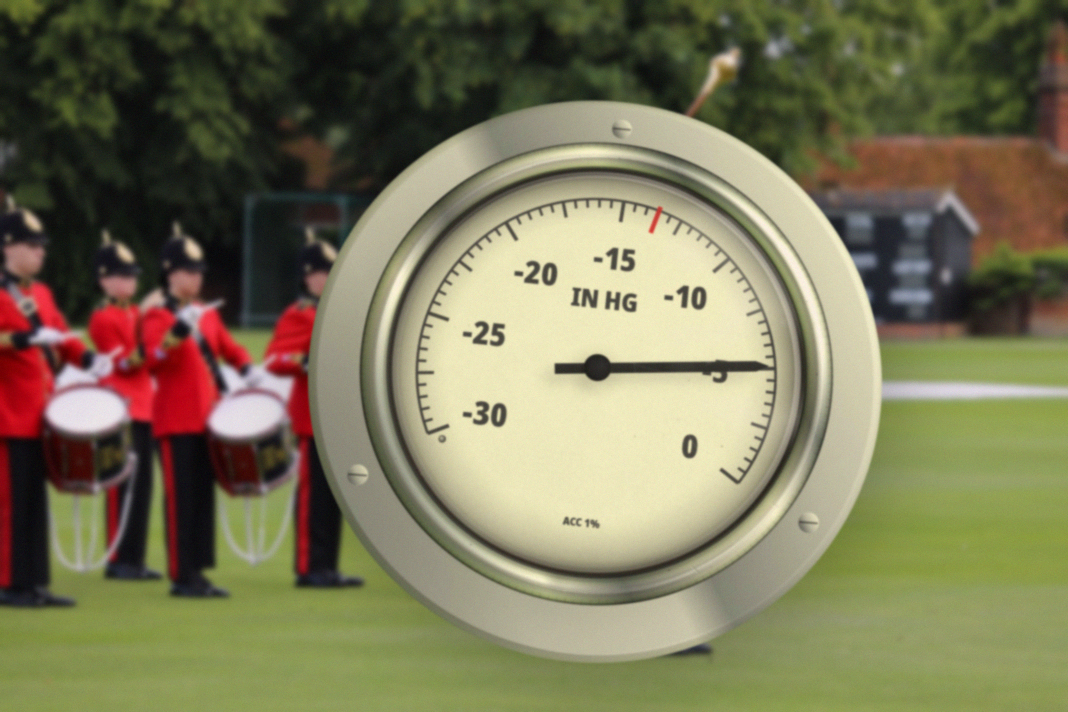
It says -5,inHg
